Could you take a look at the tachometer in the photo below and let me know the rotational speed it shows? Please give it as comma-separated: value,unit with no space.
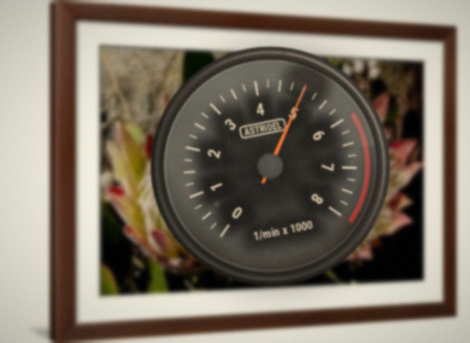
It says 5000,rpm
